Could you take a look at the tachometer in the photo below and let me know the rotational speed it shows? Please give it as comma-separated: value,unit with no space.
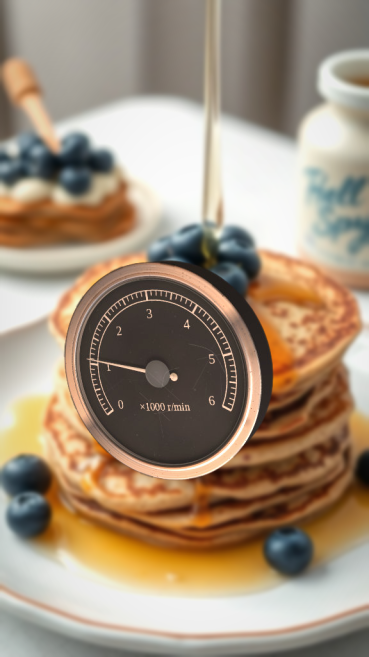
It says 1100,rpm
